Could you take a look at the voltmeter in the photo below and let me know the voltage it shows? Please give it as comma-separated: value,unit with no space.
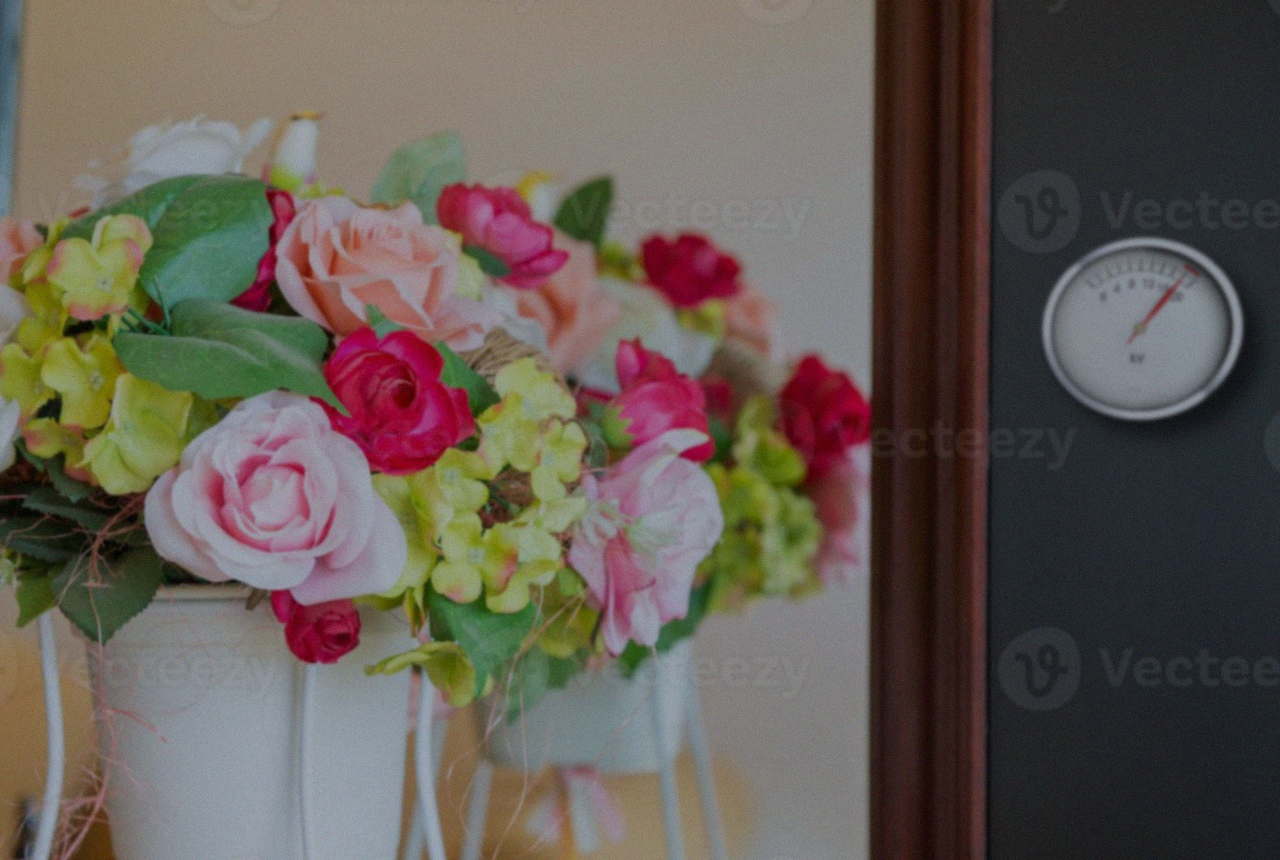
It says 18,kV
